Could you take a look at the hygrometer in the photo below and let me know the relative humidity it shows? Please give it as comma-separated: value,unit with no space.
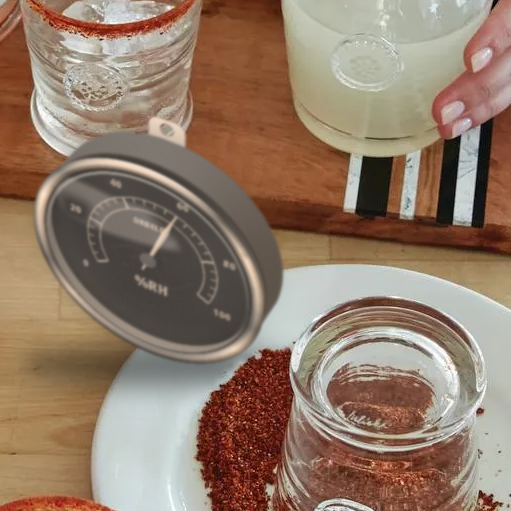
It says 60,%
